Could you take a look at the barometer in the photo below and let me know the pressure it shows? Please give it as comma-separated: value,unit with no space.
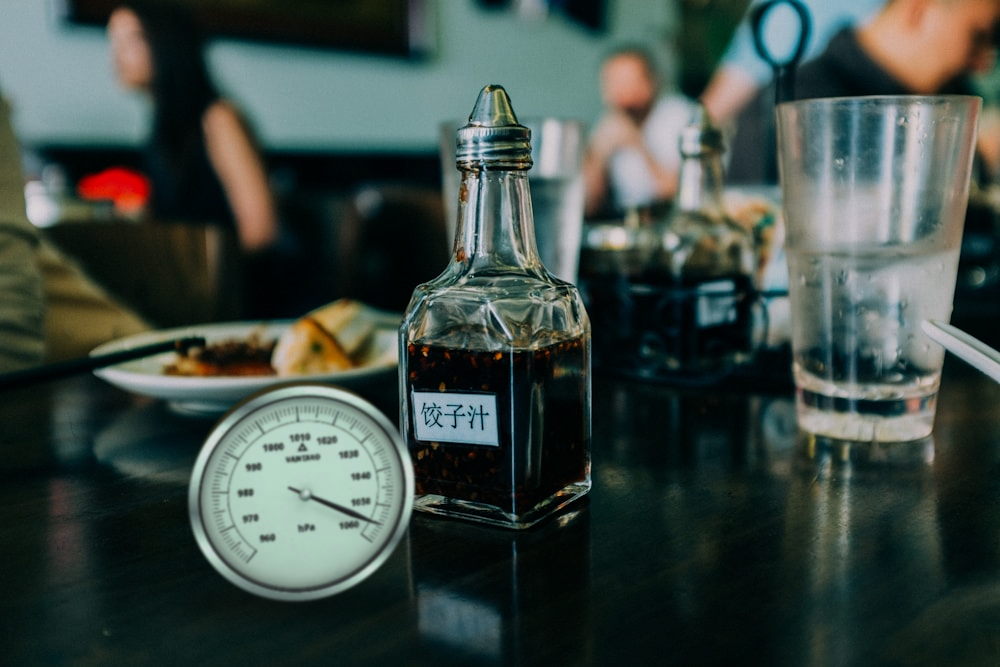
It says 1055,hPa
